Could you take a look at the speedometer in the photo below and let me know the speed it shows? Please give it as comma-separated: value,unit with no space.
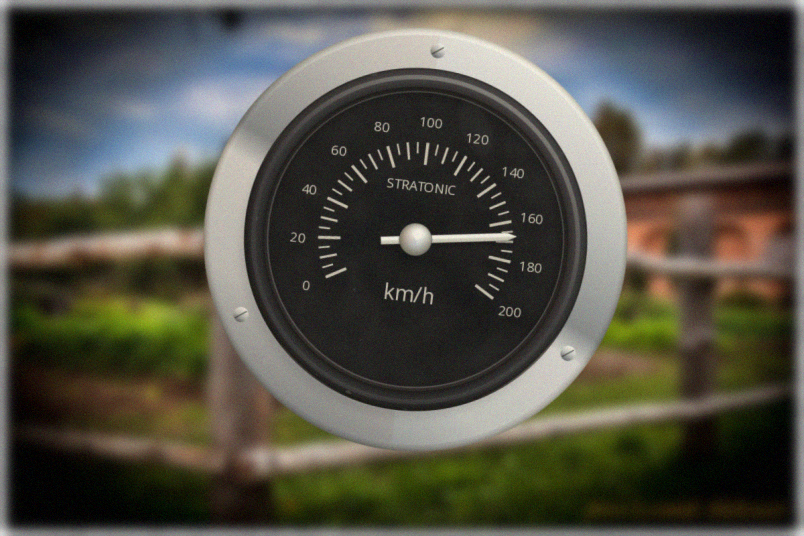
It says 167.5,km/h
